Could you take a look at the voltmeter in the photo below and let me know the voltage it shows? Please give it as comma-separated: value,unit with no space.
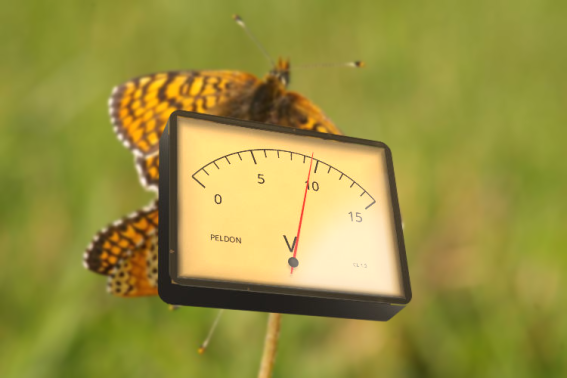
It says 9.5,V
